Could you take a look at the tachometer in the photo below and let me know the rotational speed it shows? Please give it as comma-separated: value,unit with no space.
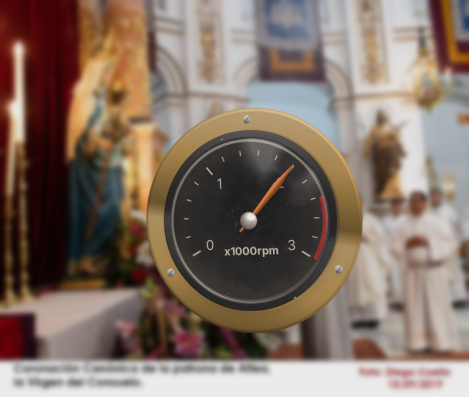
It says 2000,rpm
